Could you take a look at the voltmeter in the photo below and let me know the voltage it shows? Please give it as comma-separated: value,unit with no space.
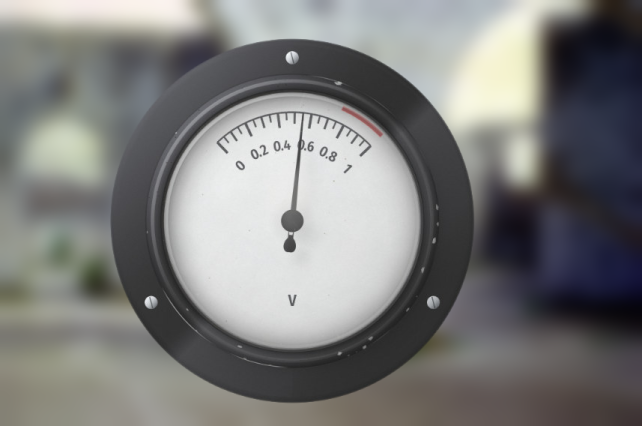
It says 0.55,V
